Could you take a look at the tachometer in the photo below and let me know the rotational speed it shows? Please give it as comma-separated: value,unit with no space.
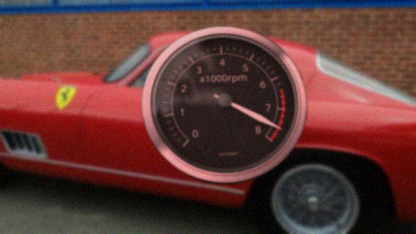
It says 7600,rpm
